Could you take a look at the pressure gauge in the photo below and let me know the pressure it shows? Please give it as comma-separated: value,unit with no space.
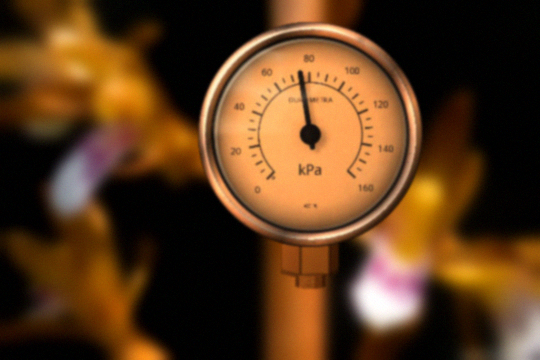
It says 75,kPa
